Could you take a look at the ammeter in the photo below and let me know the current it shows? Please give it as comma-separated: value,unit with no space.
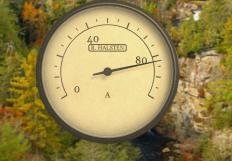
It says 82.5,A
